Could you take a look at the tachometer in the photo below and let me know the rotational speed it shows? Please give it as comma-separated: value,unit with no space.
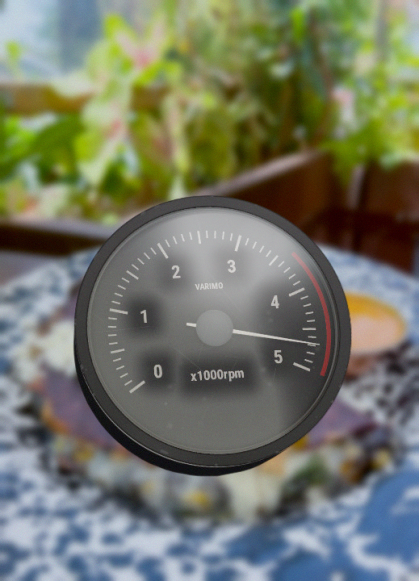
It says 4700,rpm
